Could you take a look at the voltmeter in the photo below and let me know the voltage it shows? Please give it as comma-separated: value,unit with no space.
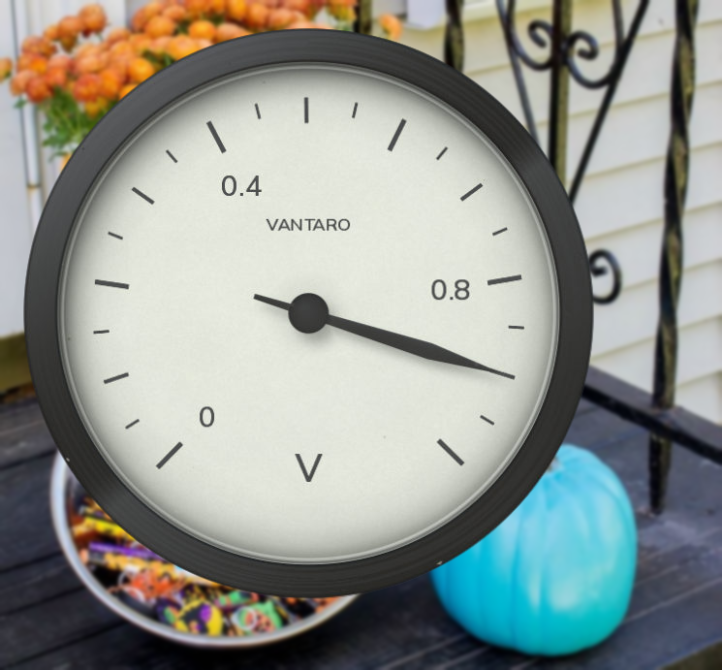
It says 0.9,V
